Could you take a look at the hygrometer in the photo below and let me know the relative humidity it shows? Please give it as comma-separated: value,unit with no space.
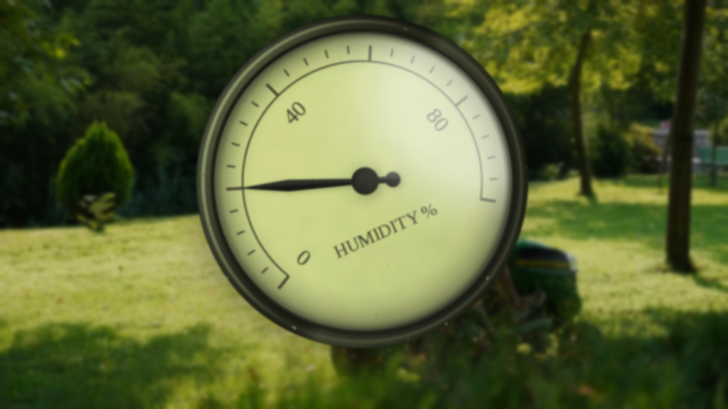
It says 20,%
